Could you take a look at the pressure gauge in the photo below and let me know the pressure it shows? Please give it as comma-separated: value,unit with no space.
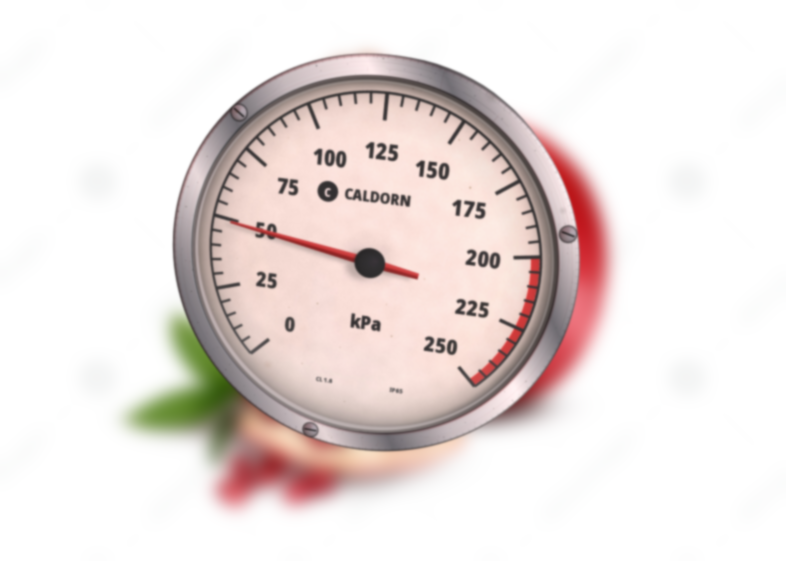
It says 50,kPa
